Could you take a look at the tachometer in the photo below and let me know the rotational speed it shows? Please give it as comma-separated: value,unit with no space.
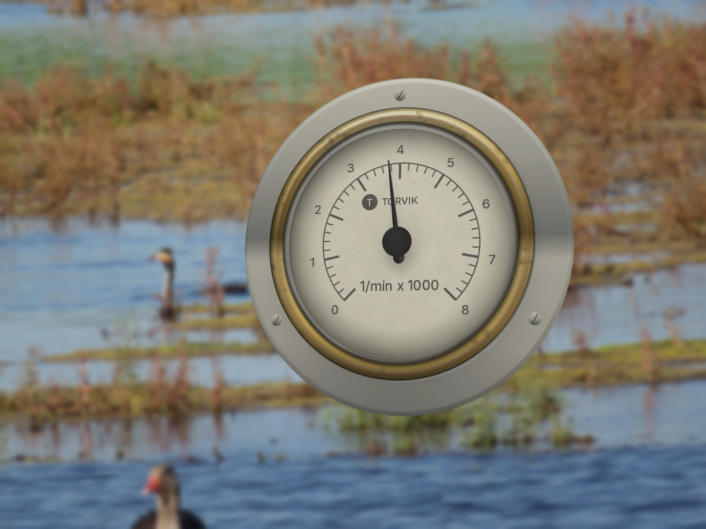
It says 3800,rpm
